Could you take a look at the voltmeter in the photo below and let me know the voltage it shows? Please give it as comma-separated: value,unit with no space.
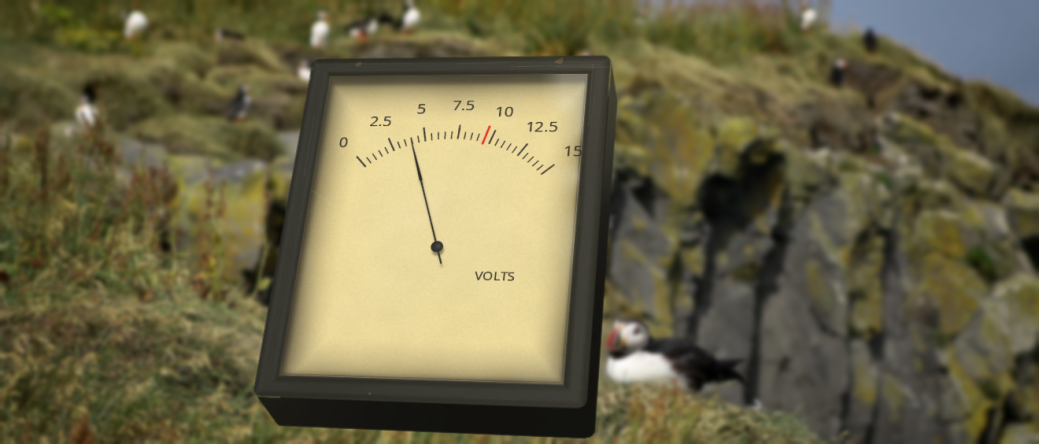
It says 4,V
